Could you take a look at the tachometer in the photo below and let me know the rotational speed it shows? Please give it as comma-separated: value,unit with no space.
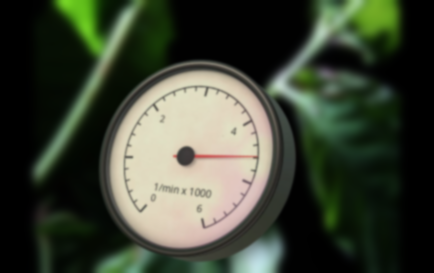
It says 4600,rpm
